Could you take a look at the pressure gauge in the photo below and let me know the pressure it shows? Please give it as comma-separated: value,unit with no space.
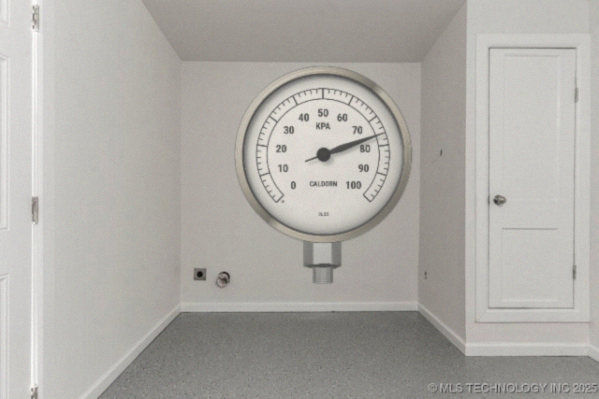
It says 76,kPa
